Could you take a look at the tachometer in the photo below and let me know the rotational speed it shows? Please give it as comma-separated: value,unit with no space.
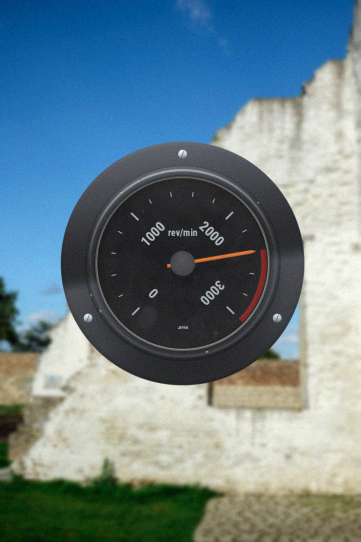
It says 2400,rpm
